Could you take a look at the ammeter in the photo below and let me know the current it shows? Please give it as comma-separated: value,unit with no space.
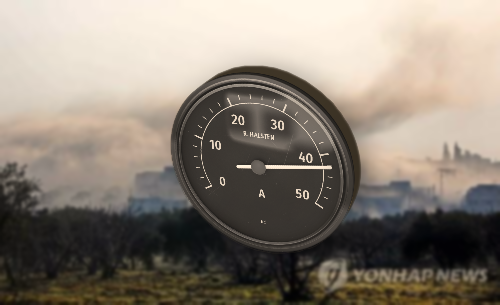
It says 42,A
